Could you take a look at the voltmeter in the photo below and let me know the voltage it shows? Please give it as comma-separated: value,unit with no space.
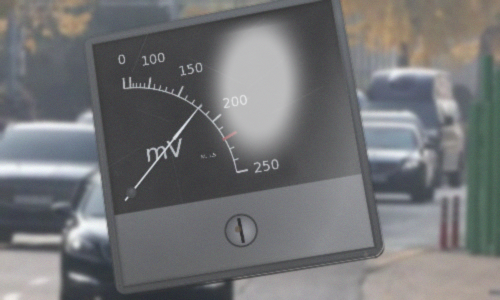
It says 180,mV
